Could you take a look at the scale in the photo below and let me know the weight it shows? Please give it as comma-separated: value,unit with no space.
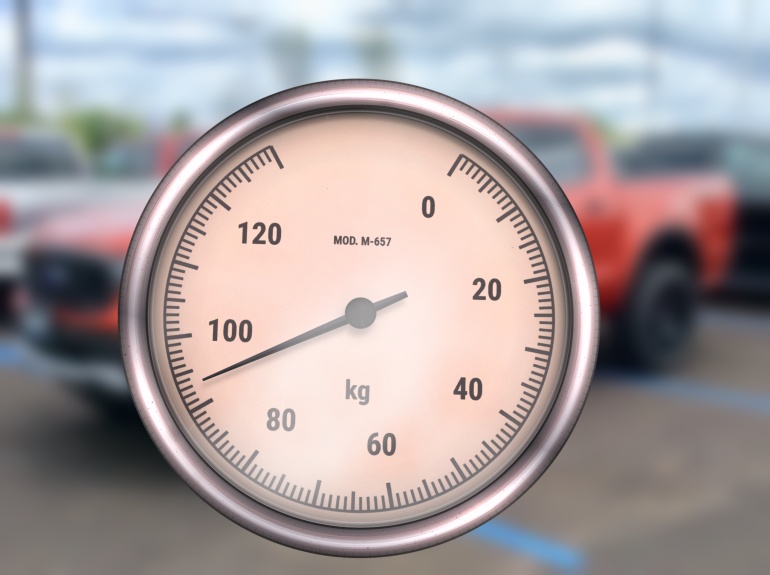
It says 93,kg
